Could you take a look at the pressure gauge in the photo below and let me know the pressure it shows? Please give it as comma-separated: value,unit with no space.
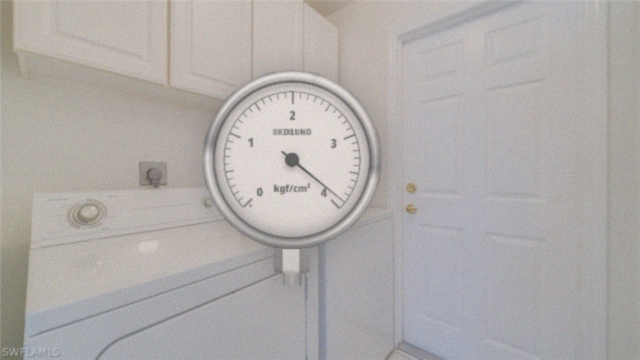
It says 3.9,kg/cm²
